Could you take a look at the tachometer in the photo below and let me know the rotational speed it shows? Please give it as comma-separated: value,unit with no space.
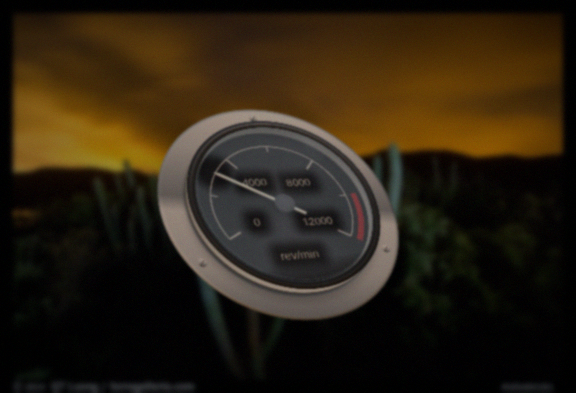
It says 3000,rpm
